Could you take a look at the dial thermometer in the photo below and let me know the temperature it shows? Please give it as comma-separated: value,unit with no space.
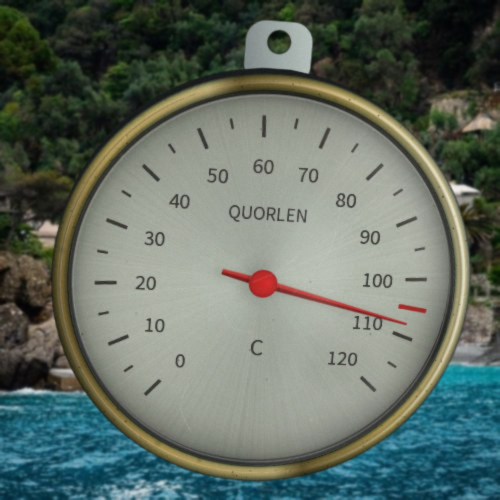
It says 107.5,°C
